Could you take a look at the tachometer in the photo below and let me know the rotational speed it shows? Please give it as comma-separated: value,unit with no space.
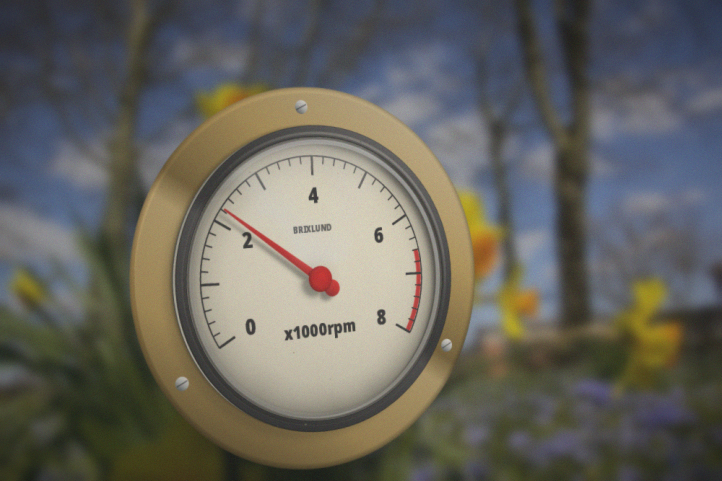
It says 2200,rpm
